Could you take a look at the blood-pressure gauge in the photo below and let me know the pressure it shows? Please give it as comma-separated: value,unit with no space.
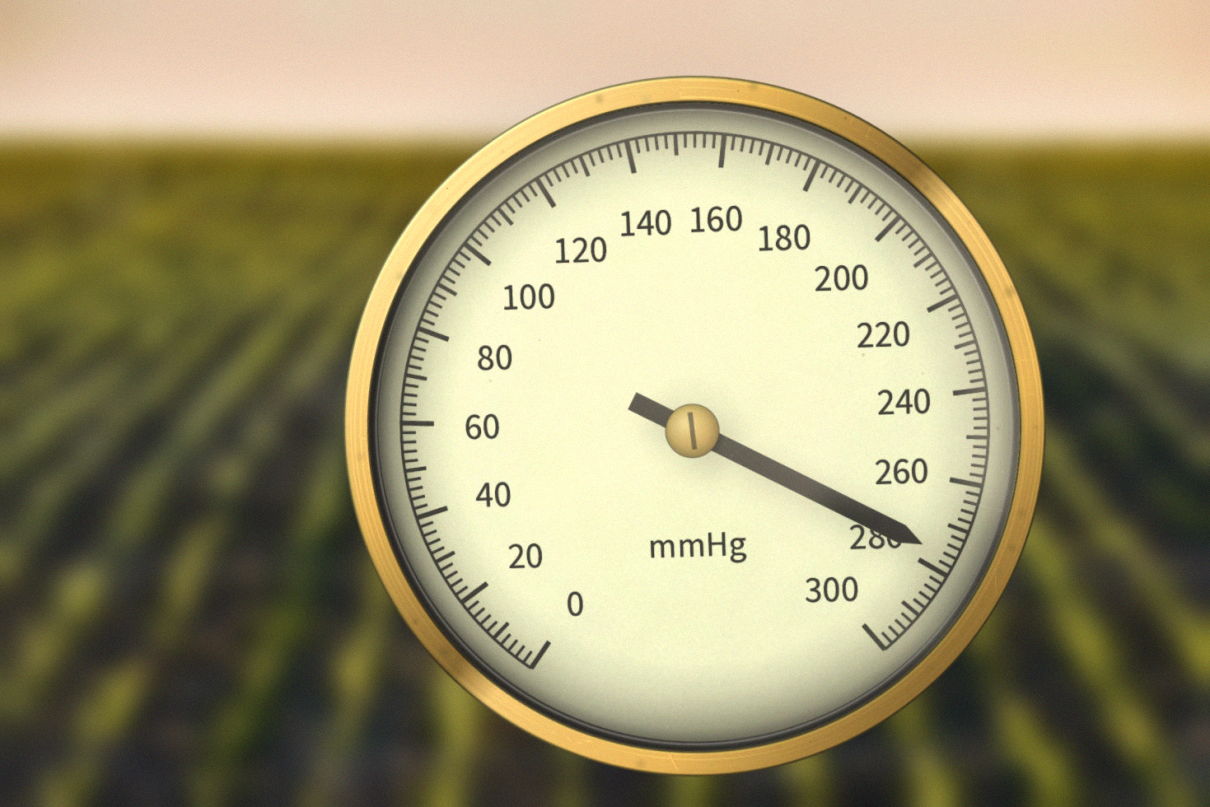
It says 276,mmHg
